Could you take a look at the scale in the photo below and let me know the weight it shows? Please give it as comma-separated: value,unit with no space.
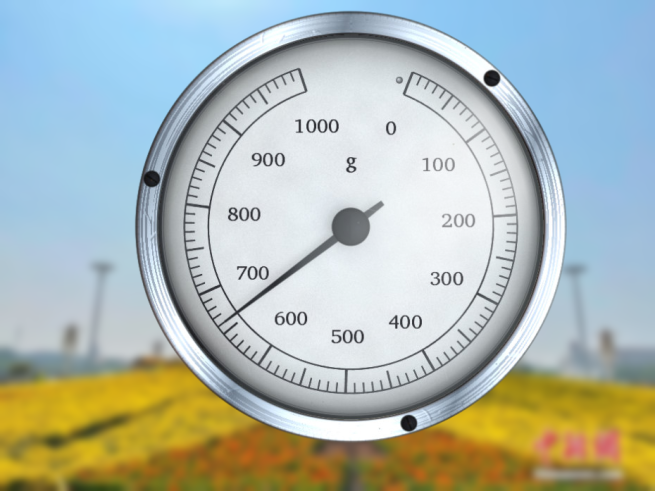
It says 660,g
